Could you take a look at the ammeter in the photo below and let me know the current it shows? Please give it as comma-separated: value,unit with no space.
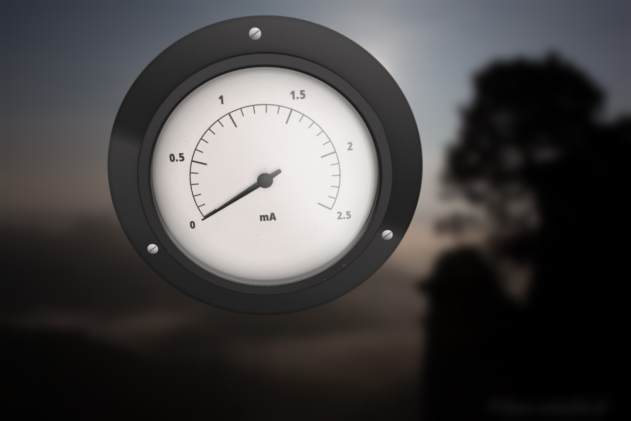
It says 0,mA
